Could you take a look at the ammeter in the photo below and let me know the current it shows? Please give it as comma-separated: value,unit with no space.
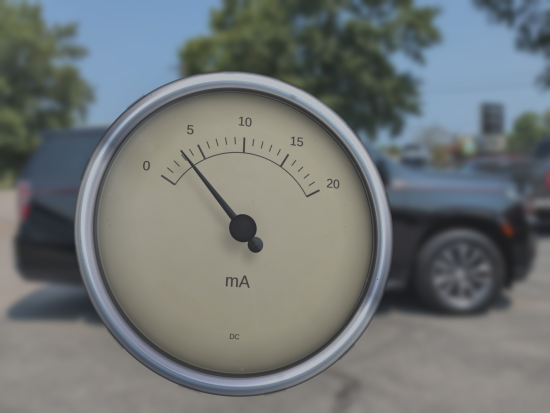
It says 3,mA
